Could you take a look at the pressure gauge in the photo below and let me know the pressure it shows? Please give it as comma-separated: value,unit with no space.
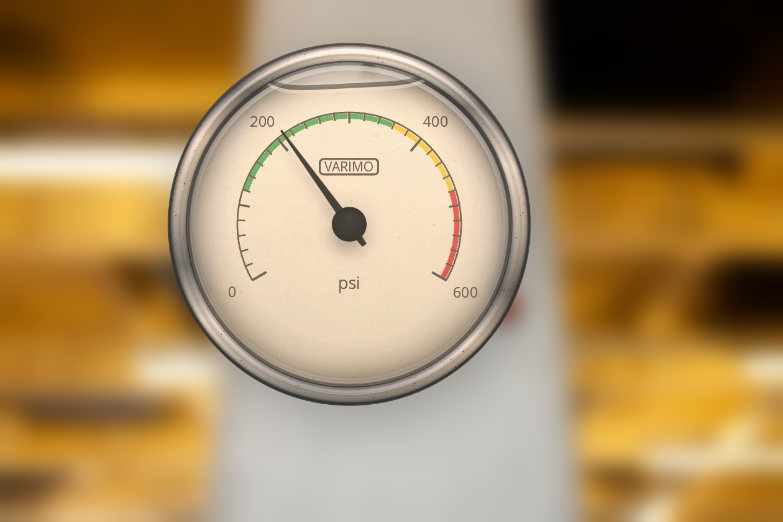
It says 210,psi
